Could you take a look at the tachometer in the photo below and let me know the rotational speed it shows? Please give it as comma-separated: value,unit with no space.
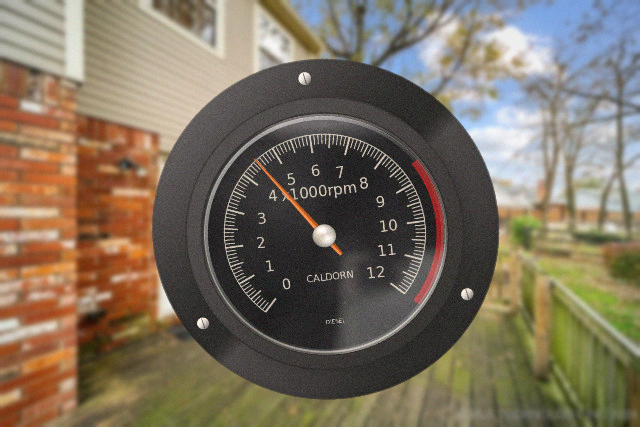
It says 4500,rpm
